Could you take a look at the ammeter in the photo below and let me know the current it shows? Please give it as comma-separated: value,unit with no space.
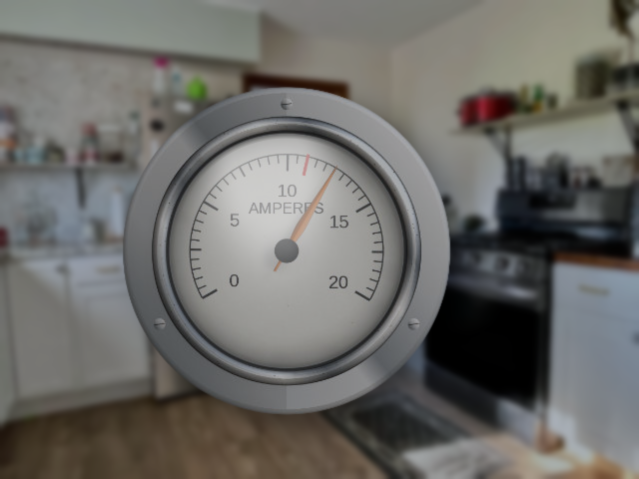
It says 12.5,A
